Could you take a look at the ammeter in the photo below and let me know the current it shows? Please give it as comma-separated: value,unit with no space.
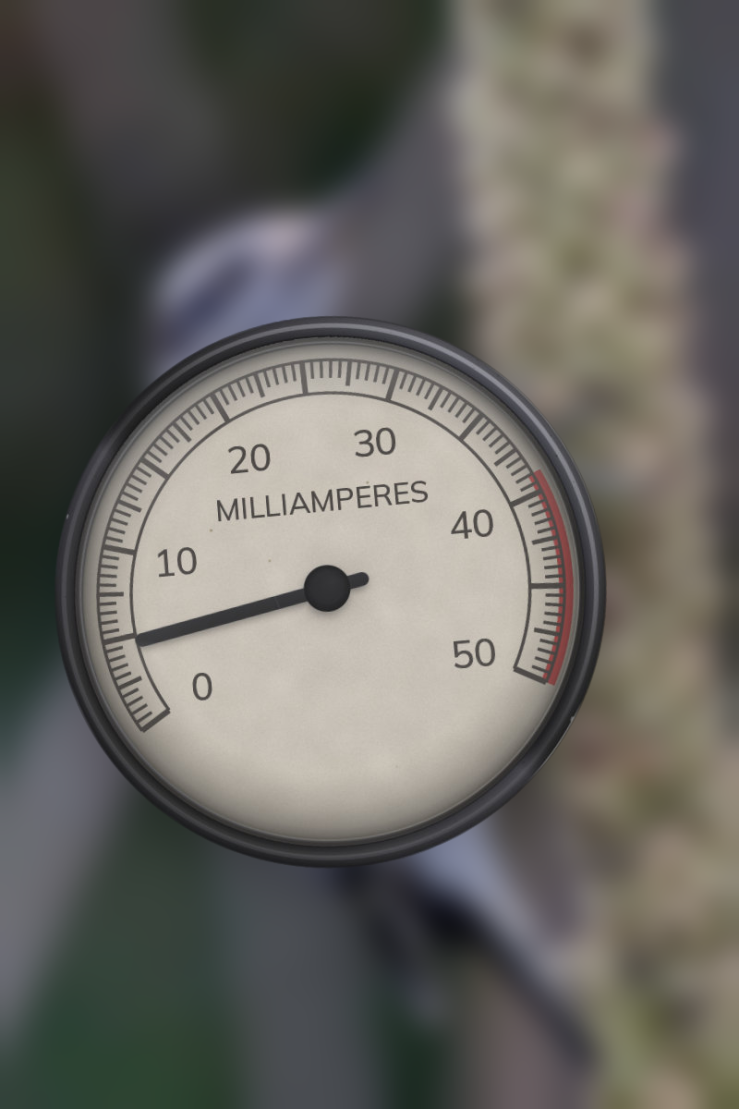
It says 4.5,mA
